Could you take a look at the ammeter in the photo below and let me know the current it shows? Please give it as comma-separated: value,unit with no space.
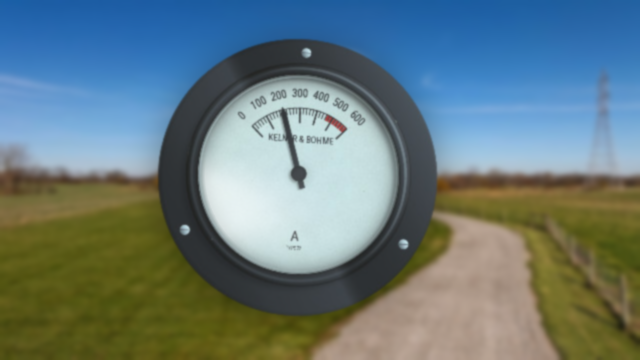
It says 200,A
